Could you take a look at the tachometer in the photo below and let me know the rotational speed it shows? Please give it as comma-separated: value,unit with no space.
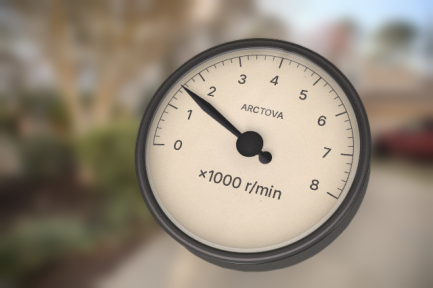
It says 1500,rpm
